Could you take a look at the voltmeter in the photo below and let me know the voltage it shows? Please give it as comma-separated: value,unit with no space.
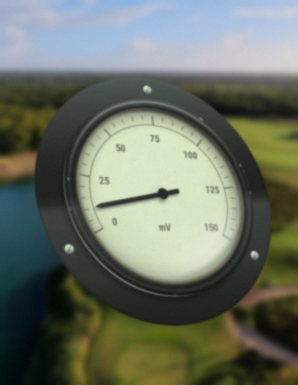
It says 10,mV
